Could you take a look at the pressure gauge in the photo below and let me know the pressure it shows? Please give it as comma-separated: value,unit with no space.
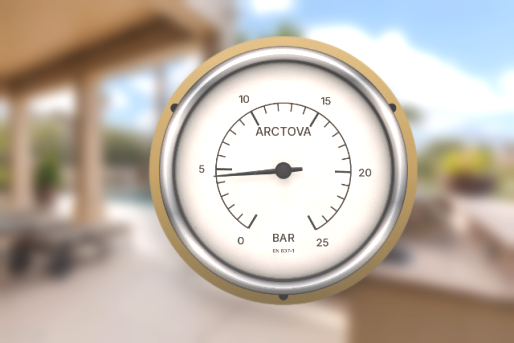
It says 4.5,bar
